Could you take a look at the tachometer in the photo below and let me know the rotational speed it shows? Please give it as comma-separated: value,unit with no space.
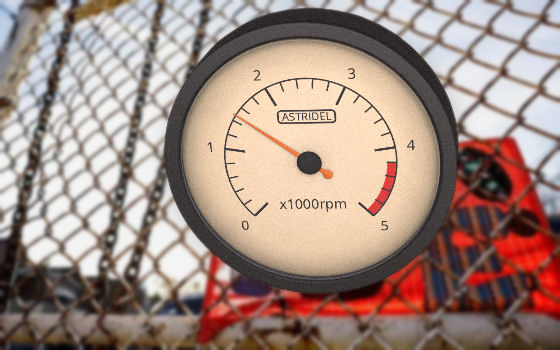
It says 1500,rpm
